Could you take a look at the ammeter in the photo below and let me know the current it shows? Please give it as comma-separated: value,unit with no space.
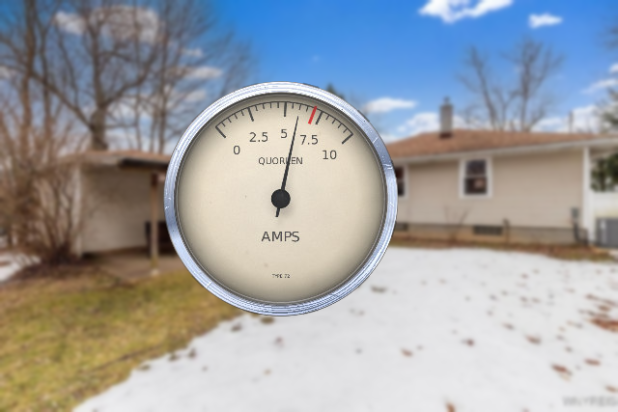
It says 6,A
